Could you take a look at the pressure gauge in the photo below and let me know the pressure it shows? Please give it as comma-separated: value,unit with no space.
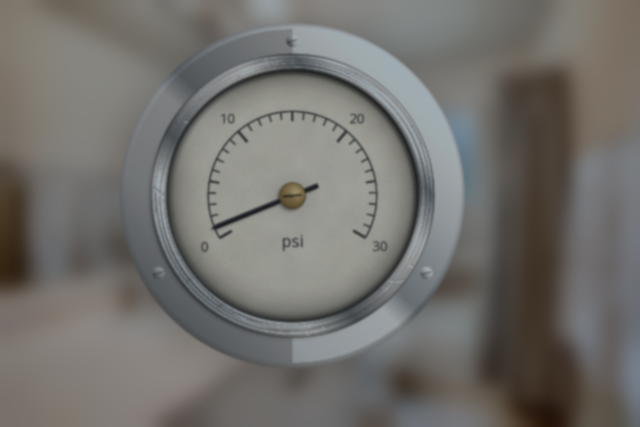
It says 1,psi
